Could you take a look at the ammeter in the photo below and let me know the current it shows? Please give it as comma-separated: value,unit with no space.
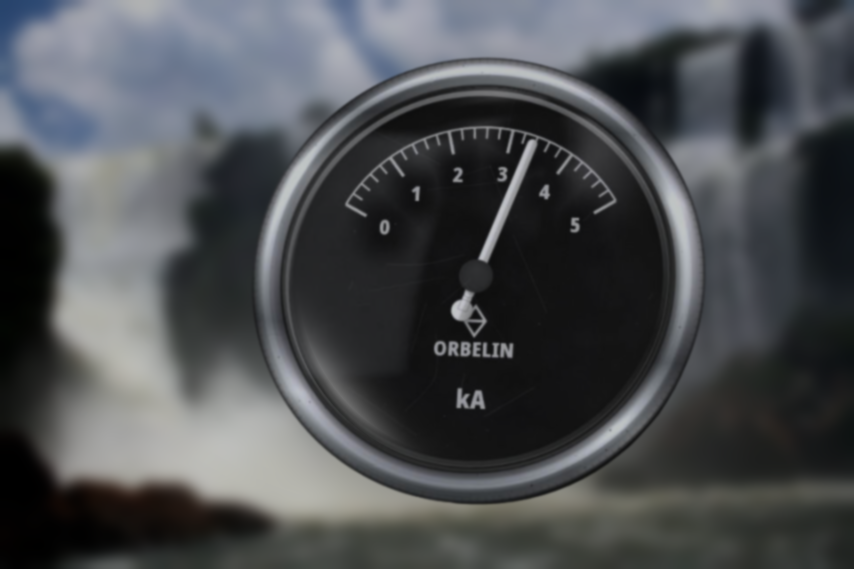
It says 3.4,kA
